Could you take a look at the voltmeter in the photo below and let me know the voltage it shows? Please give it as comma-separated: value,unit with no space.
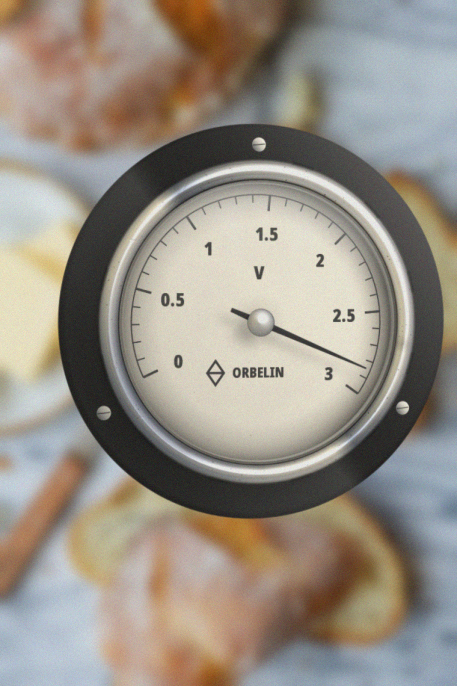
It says 2.85,V
